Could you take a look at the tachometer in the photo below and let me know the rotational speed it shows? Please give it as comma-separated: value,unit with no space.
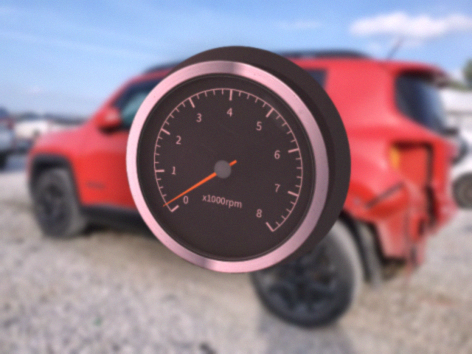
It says 200,rpm
